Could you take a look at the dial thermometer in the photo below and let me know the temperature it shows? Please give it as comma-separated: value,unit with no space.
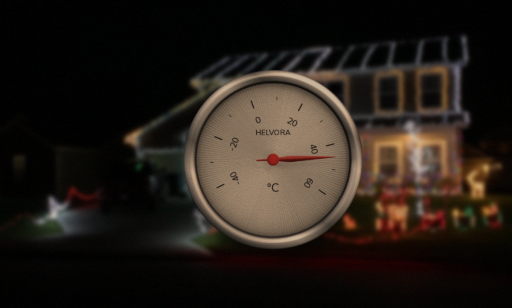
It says 45,°C
